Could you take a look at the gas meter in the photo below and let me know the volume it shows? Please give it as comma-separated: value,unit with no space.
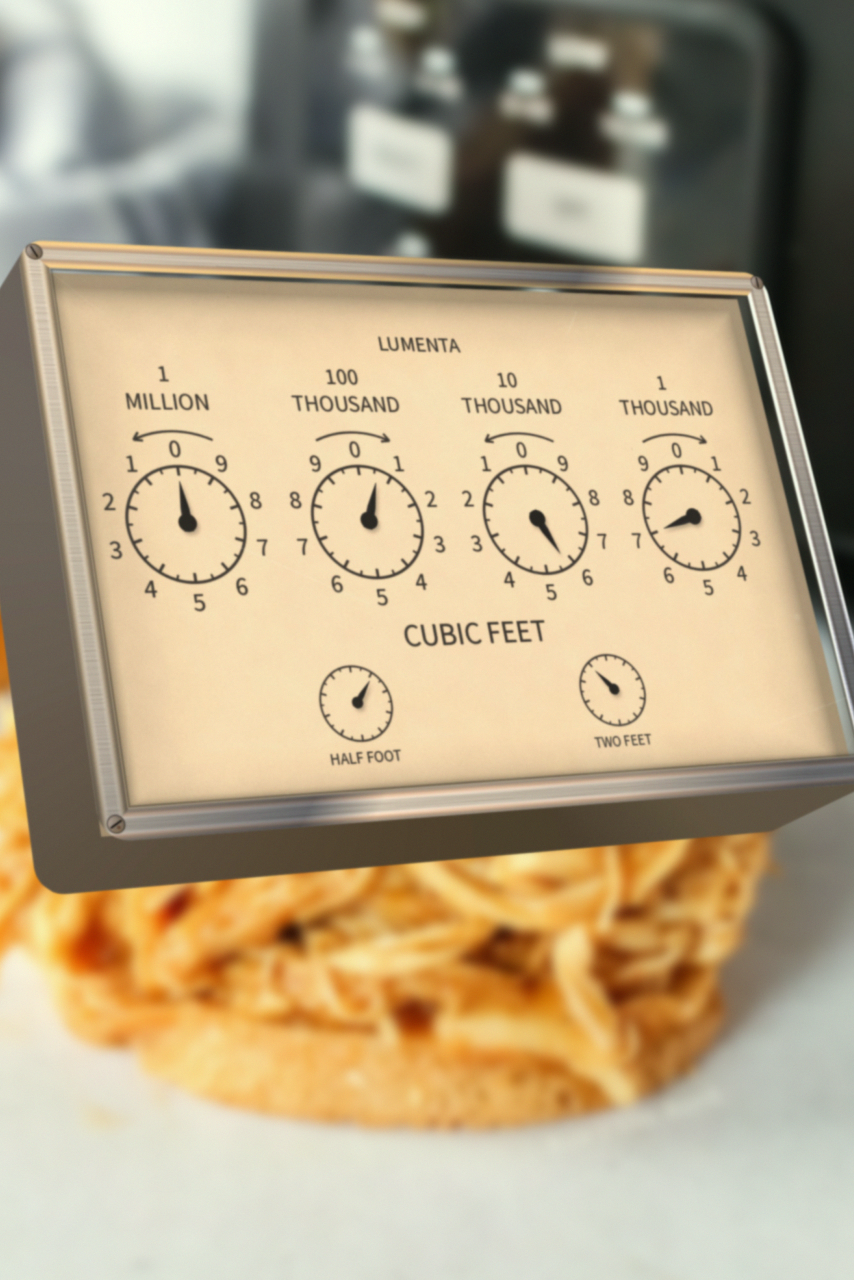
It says 5700,ft³
